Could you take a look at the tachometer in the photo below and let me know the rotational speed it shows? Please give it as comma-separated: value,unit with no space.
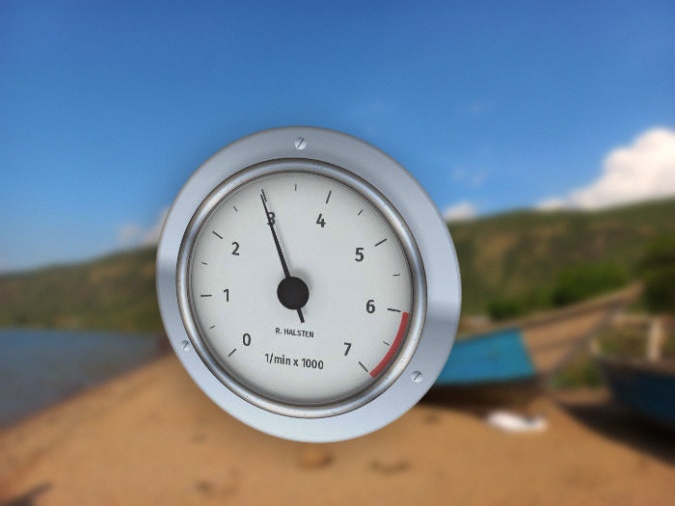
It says 3000,rpm
